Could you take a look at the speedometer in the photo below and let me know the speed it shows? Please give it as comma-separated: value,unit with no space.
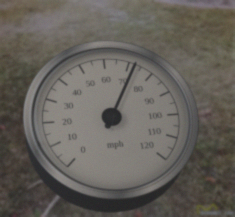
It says 72.5,mph
